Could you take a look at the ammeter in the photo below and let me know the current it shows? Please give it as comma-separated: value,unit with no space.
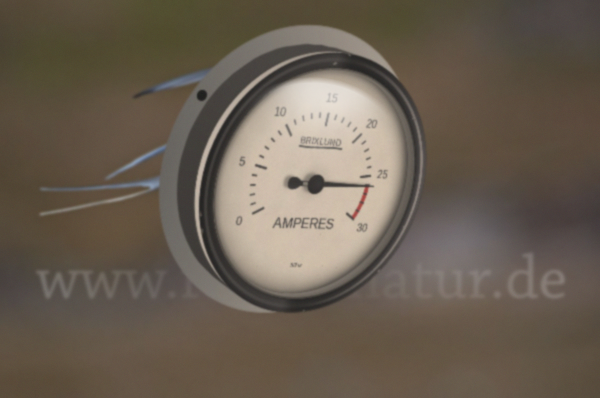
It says 26,A
